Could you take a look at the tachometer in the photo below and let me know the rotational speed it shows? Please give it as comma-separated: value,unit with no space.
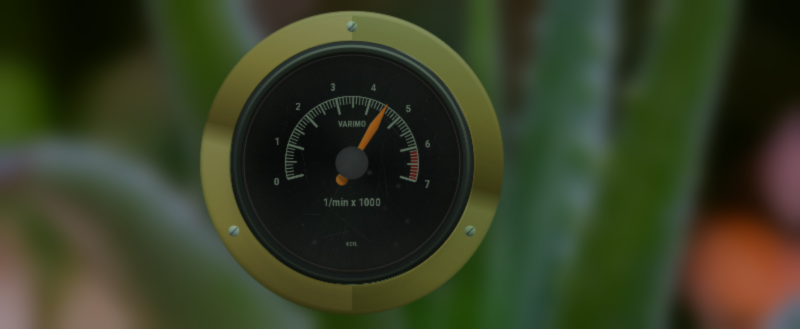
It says 4500,rpm
